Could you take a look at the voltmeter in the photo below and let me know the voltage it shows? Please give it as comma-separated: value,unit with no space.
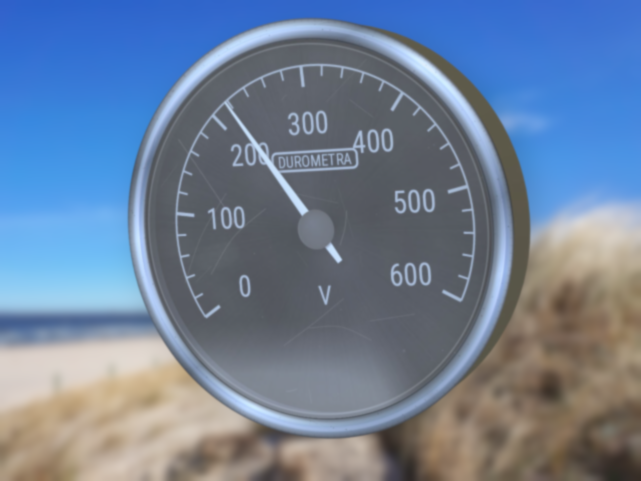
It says 220,V
